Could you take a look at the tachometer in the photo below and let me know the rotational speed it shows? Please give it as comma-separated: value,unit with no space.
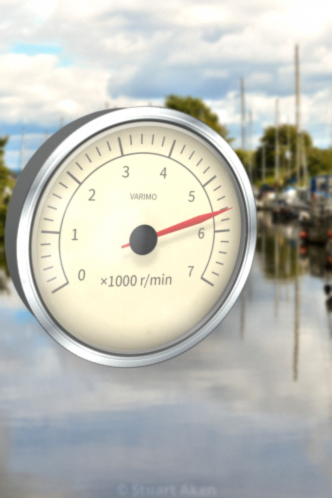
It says 5600,rpm
